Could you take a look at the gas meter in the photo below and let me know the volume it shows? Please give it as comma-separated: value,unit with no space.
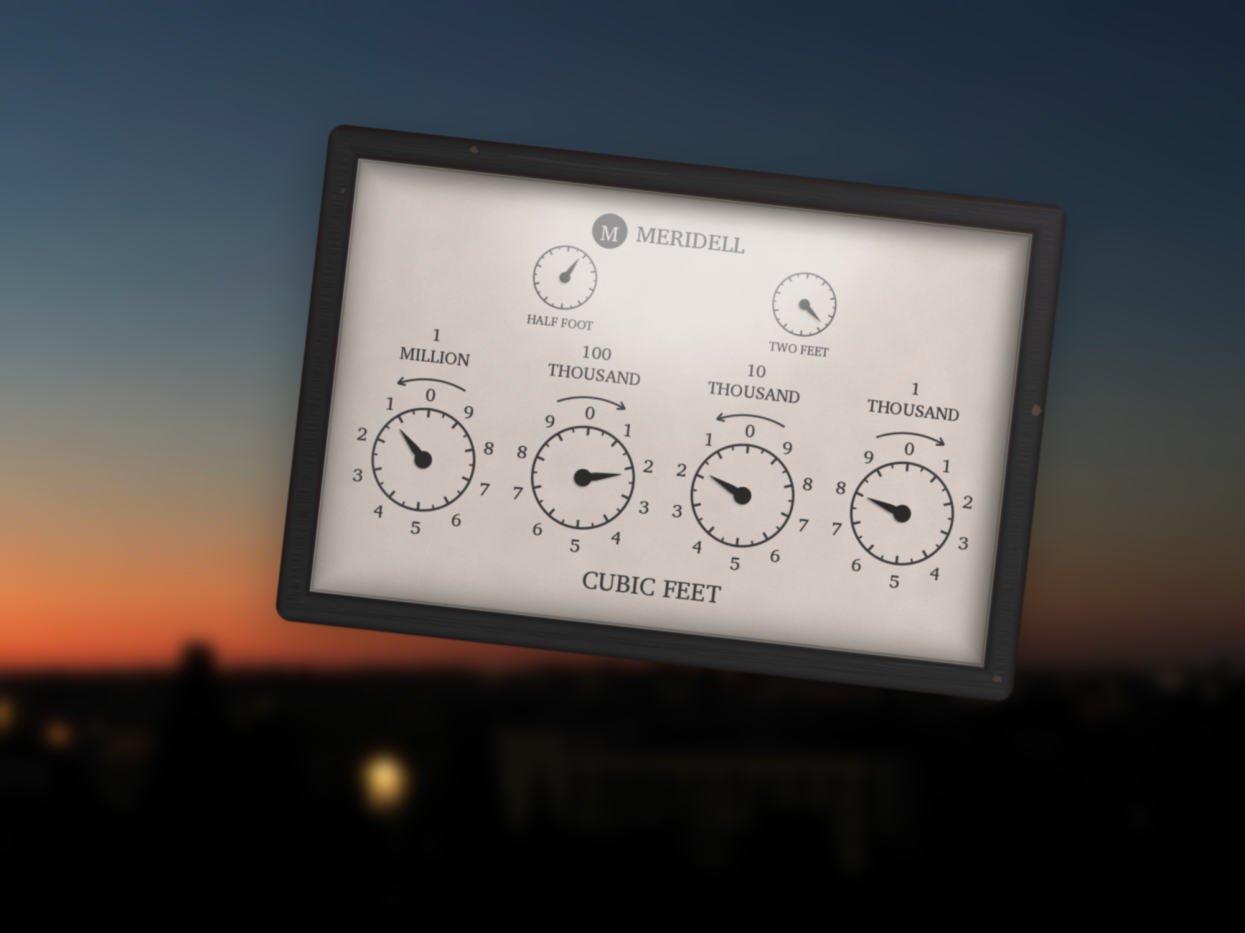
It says 121800,ft³
